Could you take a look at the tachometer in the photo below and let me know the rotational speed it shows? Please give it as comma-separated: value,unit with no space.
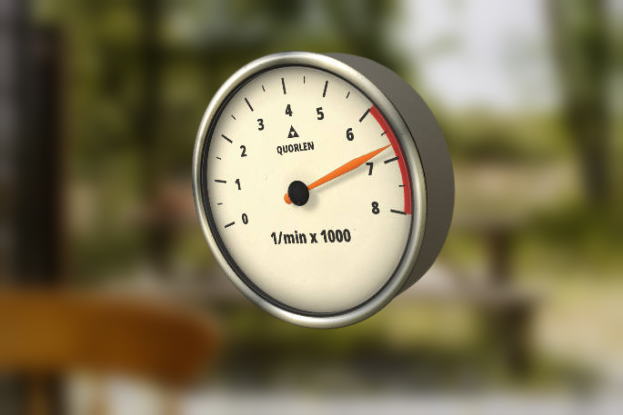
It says 6750,rpm
